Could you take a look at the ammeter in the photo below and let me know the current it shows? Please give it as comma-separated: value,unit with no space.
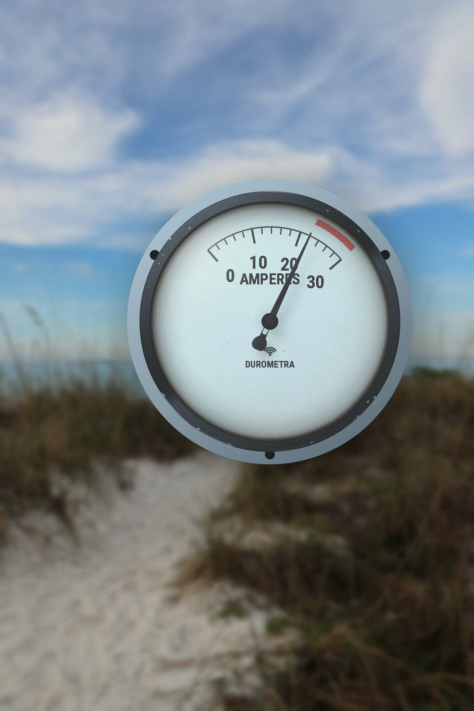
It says 22,A
